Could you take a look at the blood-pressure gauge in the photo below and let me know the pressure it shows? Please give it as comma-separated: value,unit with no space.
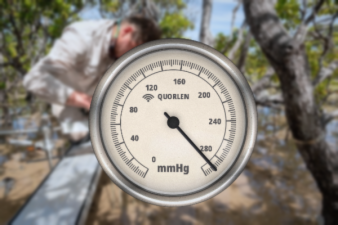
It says 290,mmHg
